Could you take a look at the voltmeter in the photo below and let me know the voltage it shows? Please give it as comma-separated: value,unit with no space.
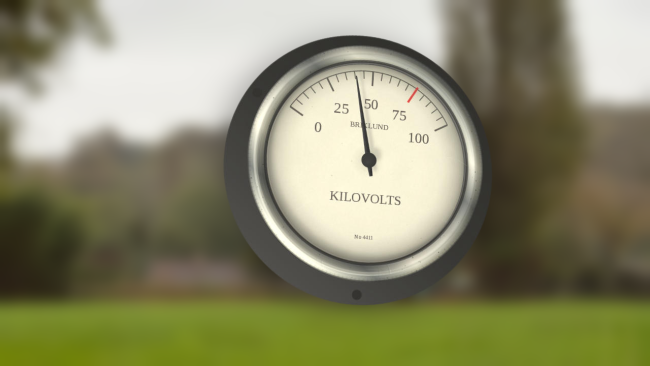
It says 40,kV
